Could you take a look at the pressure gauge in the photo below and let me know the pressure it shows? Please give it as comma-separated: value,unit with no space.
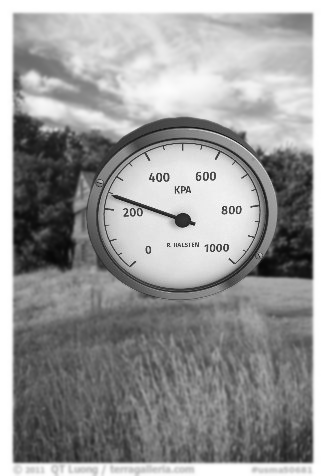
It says 250,kPa
